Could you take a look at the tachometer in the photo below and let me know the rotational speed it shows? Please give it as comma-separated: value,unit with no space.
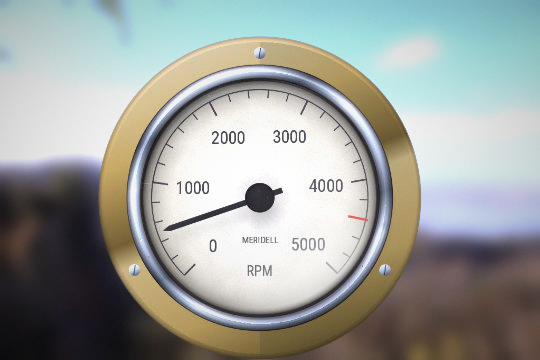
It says 500,rpm
